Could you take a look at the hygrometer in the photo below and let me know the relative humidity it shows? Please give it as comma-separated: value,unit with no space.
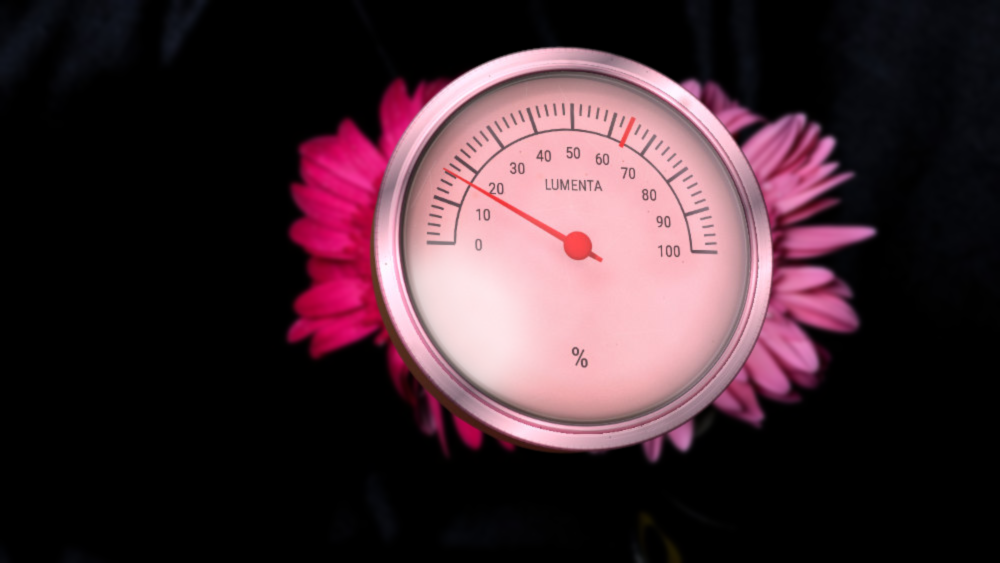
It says 16,%
